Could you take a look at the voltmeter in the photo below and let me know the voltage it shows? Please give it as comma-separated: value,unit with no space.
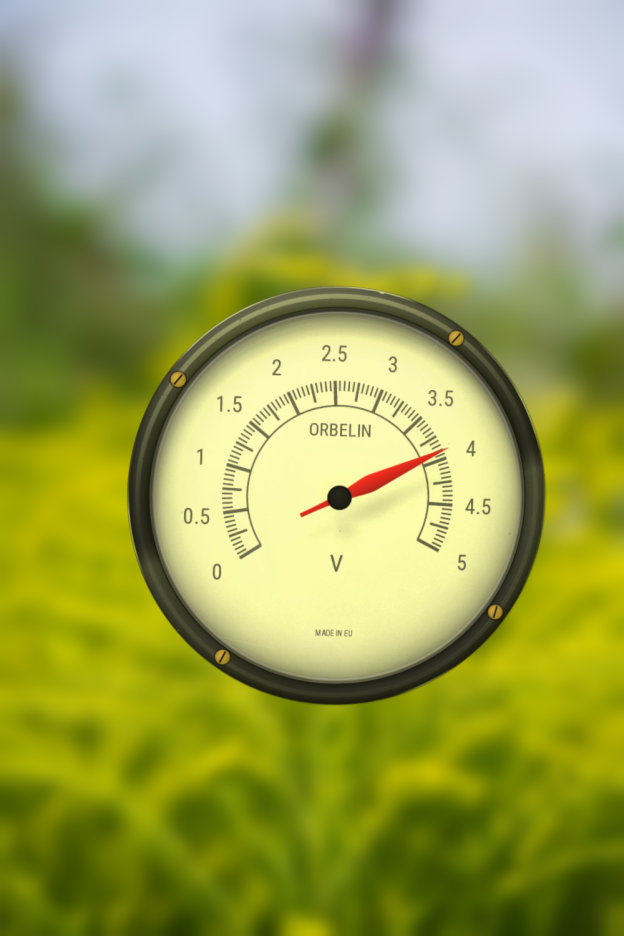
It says 3.9,V
